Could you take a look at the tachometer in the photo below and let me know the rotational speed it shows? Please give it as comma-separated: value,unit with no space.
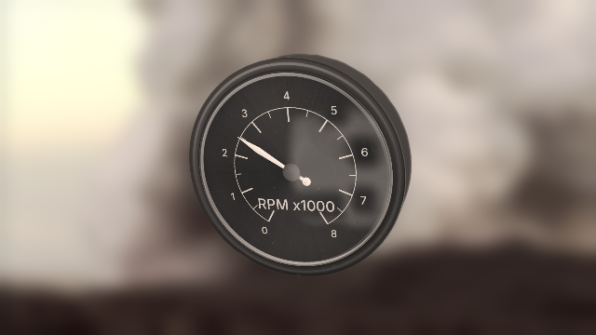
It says 2500,rpm
